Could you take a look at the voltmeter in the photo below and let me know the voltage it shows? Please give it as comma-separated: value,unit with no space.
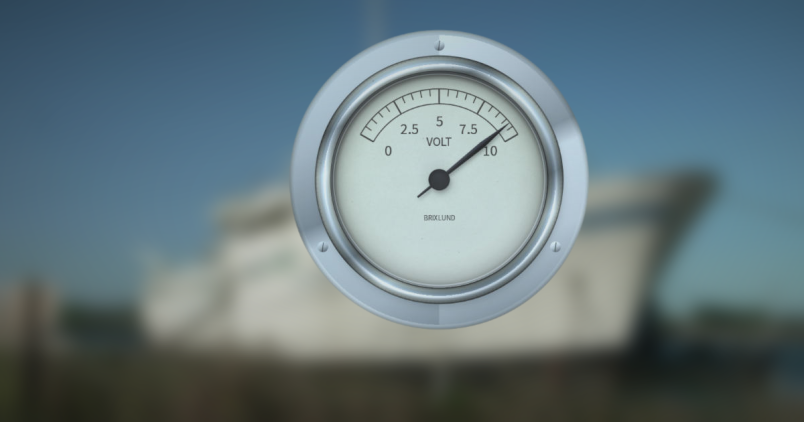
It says 9.25,V
